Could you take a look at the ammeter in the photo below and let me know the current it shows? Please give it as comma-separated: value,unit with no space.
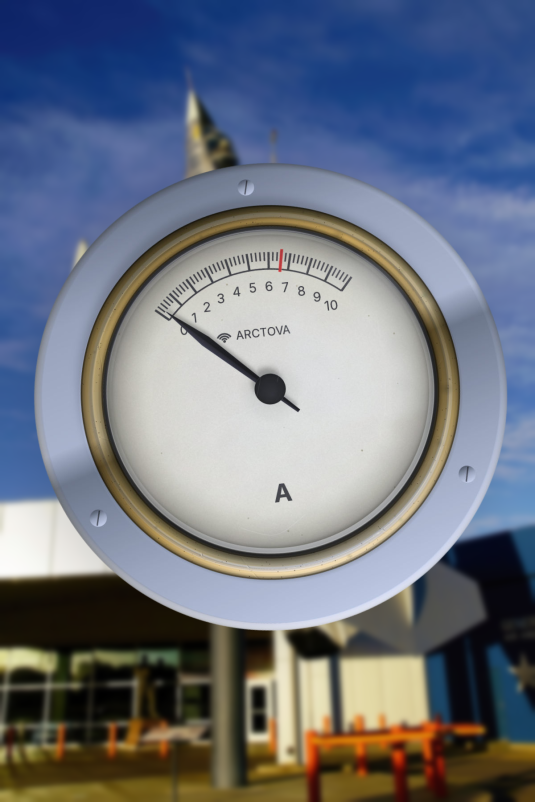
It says 0.2,A
